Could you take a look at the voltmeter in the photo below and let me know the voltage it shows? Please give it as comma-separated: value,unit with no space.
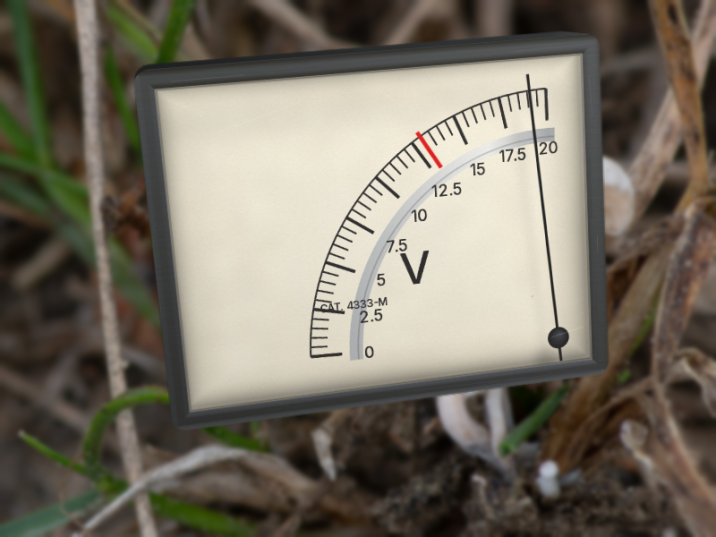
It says 19,V
